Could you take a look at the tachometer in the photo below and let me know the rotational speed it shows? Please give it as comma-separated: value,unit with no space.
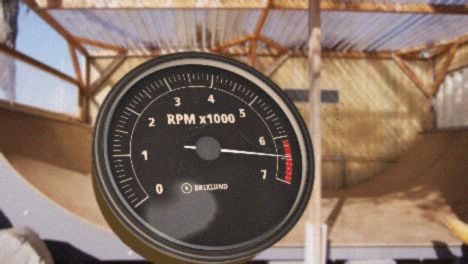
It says 6500,rpm
